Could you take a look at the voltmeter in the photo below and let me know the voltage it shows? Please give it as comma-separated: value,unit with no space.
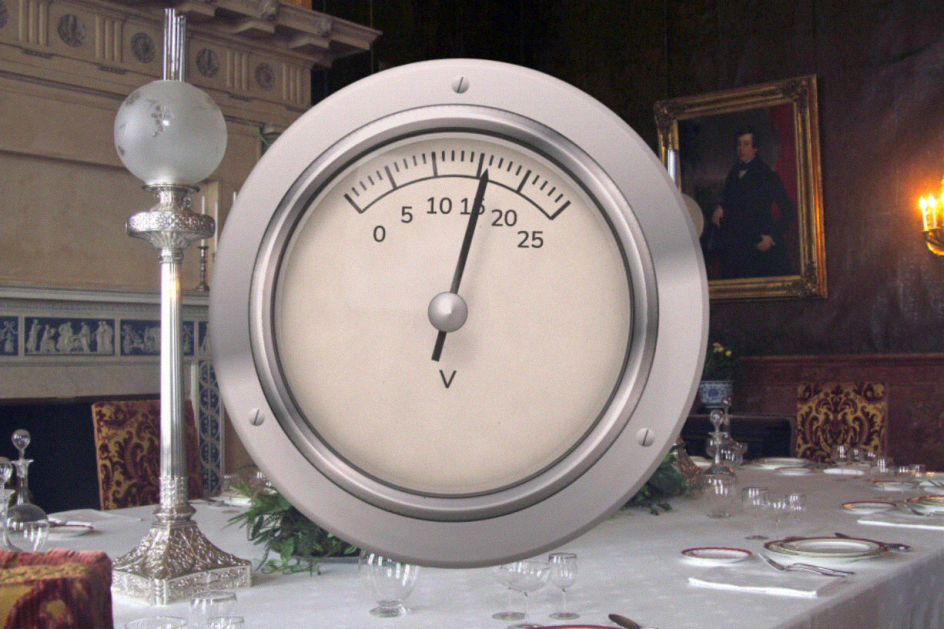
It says 16,V
